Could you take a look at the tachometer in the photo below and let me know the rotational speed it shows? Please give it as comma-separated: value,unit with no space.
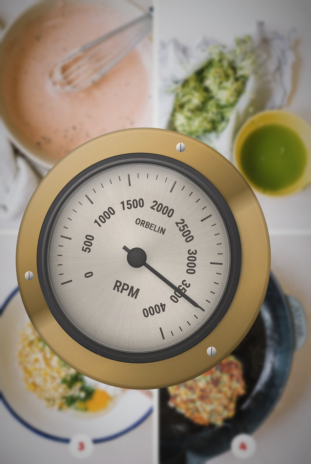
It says 3500,rpm
